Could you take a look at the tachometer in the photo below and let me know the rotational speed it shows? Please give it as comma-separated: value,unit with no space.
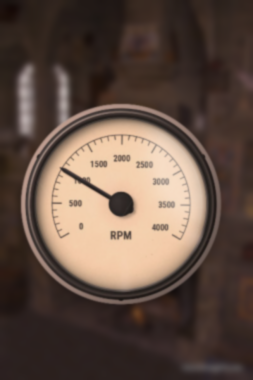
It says 1000,rpm
